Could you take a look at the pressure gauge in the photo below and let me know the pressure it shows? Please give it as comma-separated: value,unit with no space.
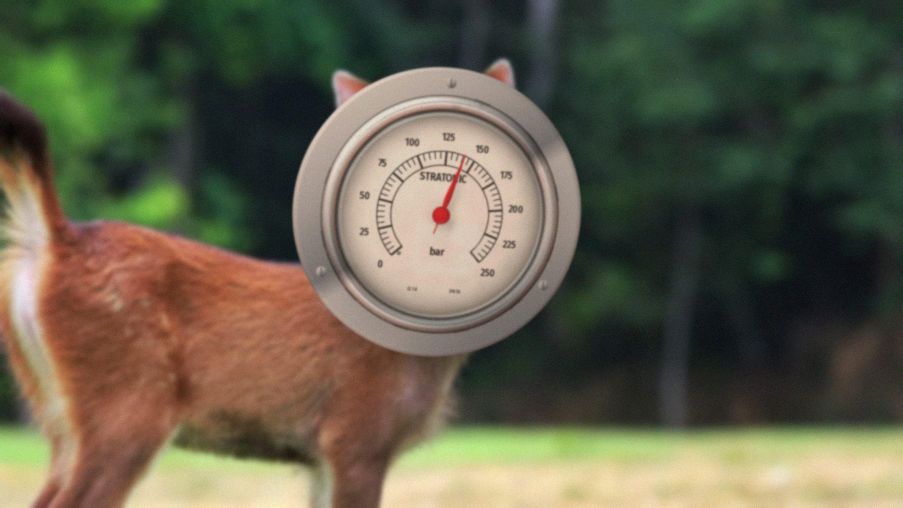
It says 140,bar
